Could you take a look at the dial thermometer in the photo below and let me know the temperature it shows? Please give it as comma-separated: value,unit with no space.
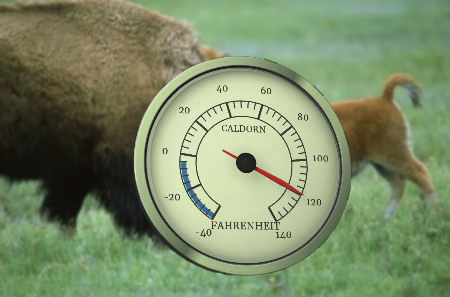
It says 120,°F
